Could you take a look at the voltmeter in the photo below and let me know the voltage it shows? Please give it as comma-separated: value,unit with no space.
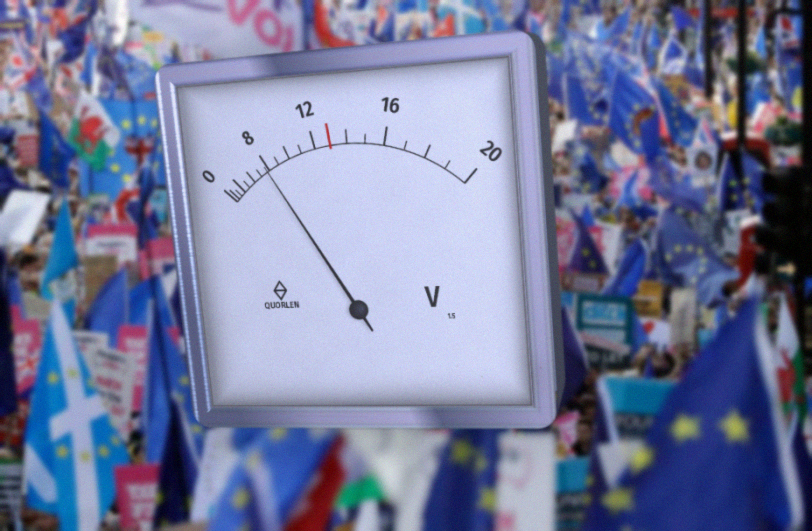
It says 8,V
